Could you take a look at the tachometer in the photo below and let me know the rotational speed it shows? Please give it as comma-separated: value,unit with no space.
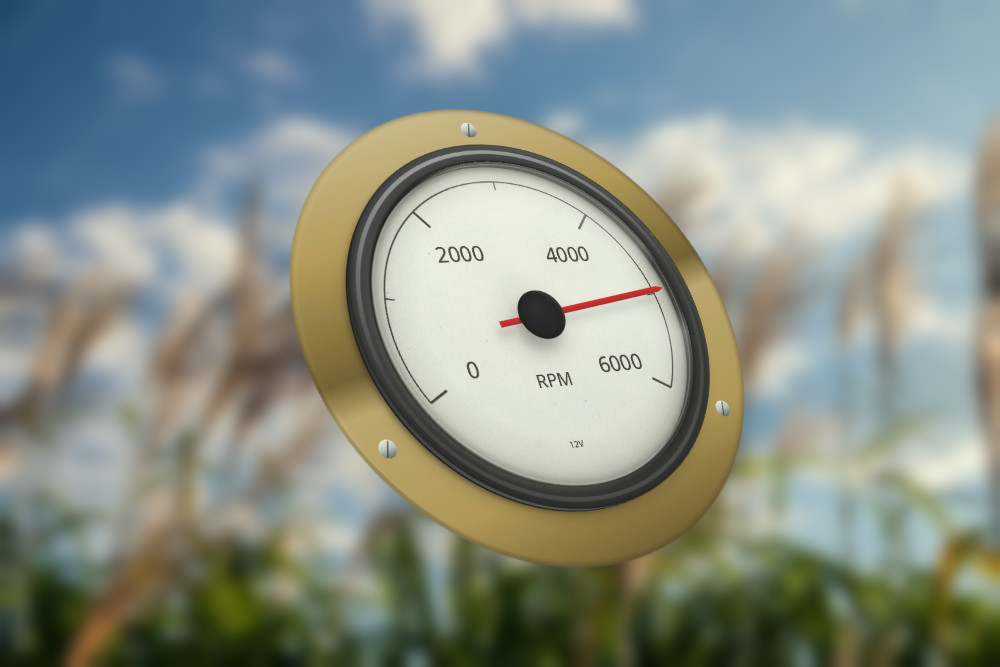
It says 5000,rpm
